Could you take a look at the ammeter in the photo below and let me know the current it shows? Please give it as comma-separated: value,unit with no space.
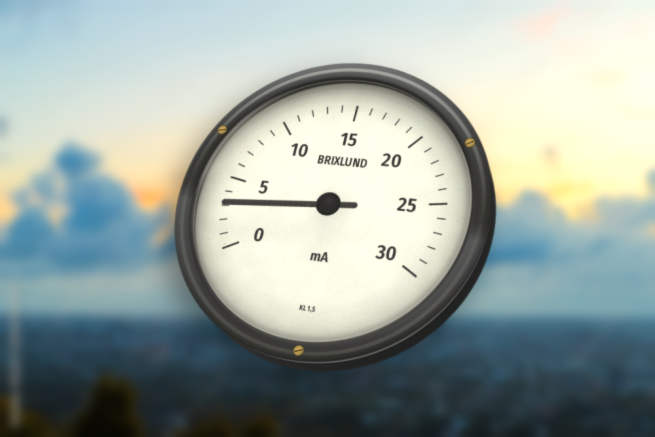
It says 3,mA
